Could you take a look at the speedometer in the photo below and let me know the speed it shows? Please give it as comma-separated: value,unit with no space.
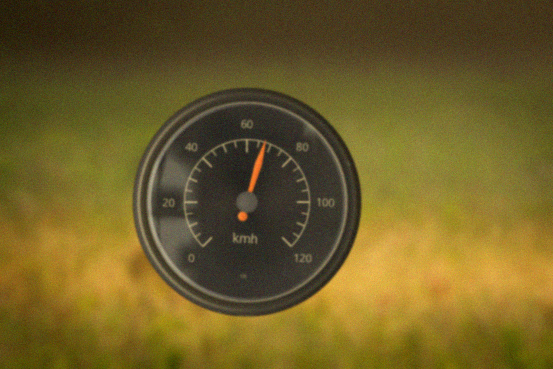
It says 67.5,km/h
